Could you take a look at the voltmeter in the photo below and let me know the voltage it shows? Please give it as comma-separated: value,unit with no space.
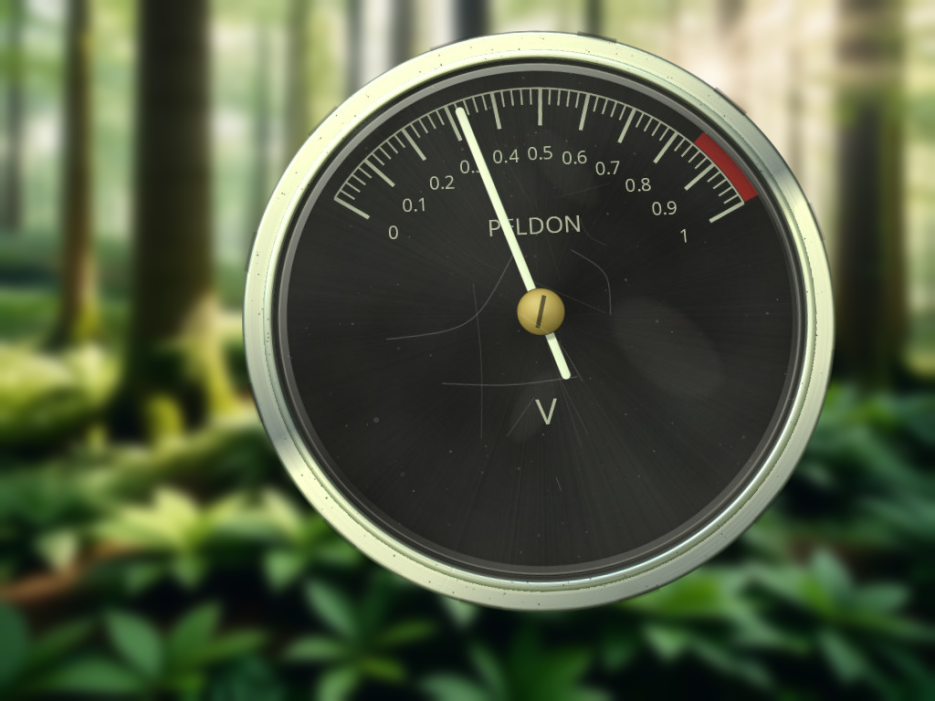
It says 0.32,V
